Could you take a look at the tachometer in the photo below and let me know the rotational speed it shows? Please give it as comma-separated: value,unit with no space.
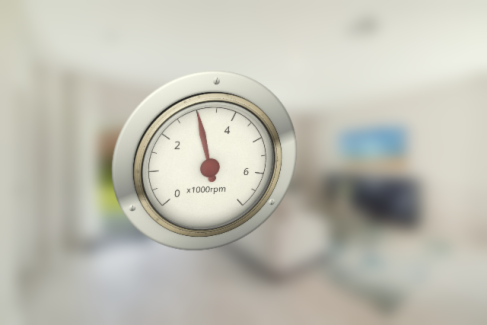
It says 3000,rpm
